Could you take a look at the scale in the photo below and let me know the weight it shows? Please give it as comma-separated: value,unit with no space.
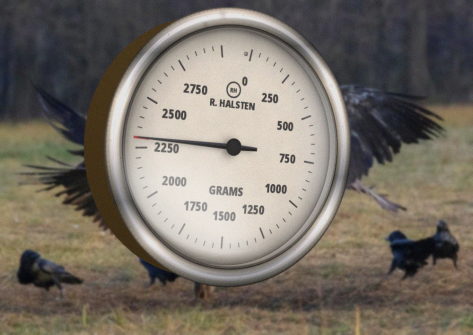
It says 2300,g
